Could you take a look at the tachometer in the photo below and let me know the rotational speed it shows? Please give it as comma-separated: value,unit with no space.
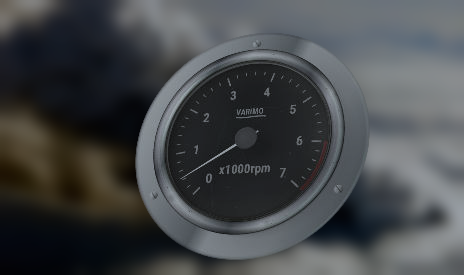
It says 400,rpm
